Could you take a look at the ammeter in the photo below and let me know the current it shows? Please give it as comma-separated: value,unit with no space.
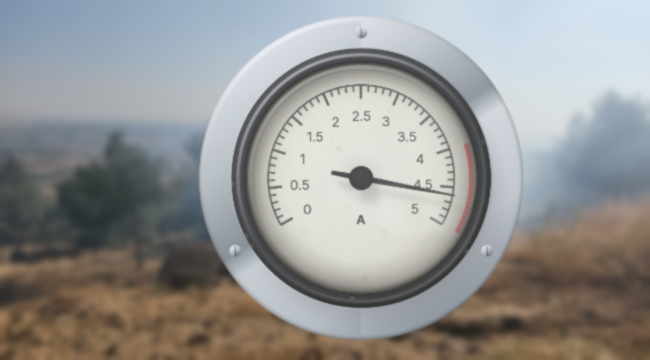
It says 4.6,A
